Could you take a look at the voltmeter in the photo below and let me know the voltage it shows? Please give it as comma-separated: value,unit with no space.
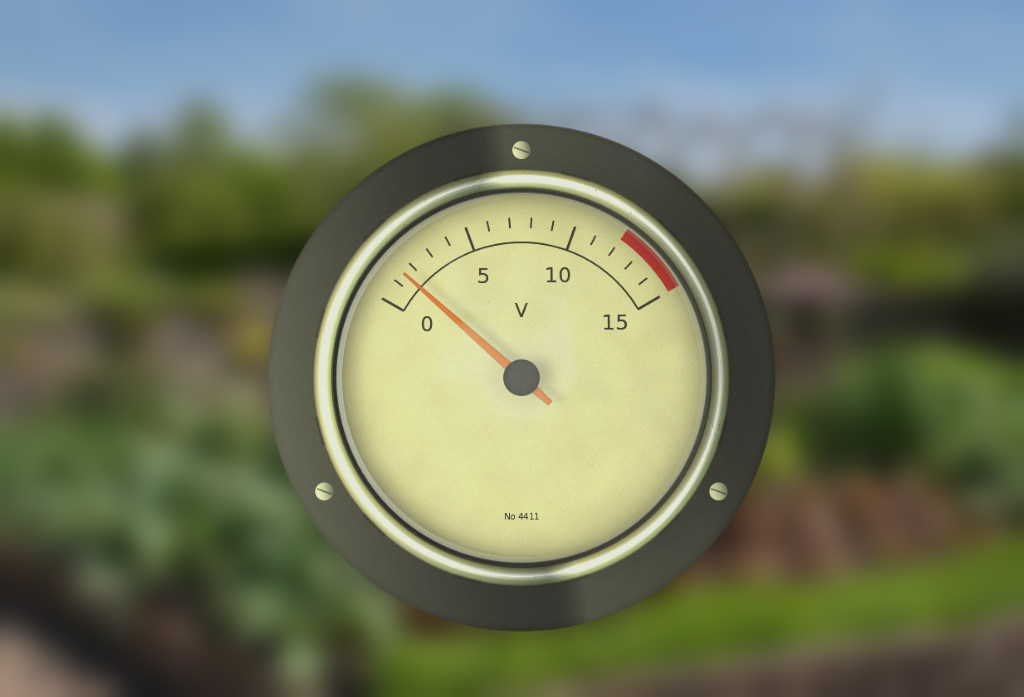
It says 1.5,V
